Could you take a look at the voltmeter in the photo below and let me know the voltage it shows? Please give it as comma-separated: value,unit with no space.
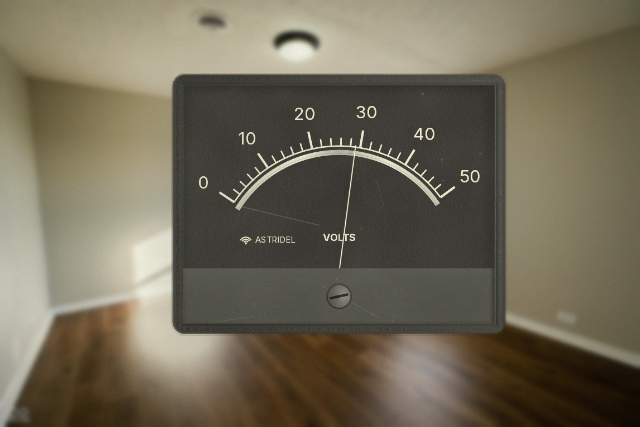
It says 29,V
